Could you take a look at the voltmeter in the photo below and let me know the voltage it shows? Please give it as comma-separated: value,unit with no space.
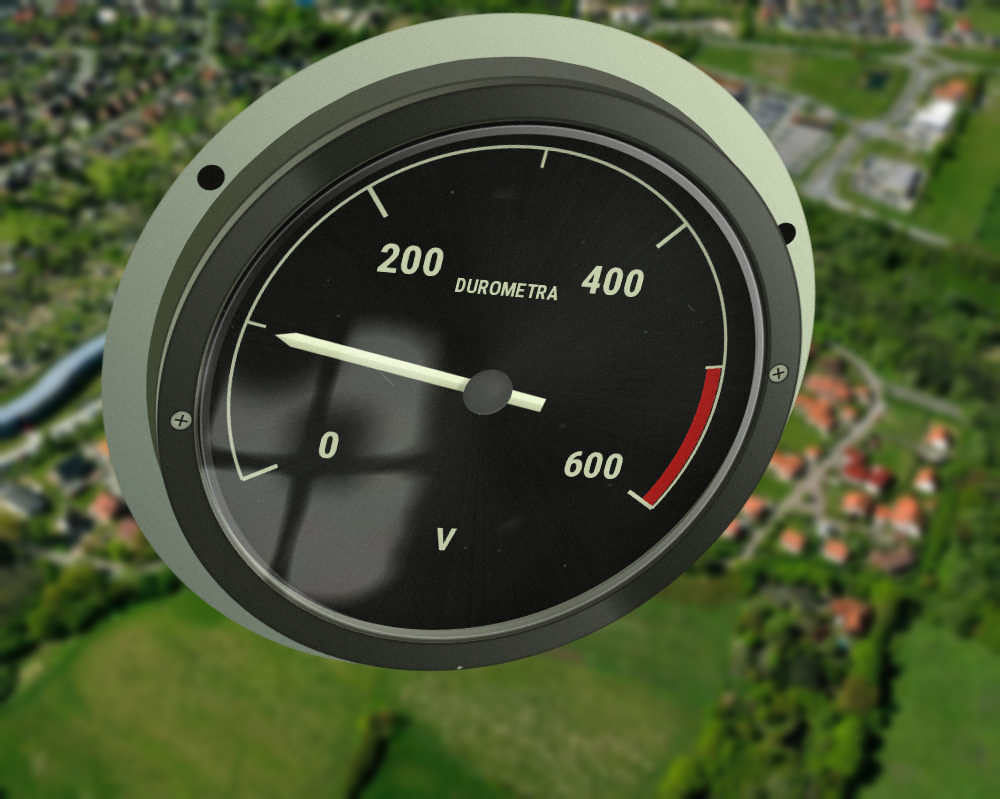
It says 100,V
